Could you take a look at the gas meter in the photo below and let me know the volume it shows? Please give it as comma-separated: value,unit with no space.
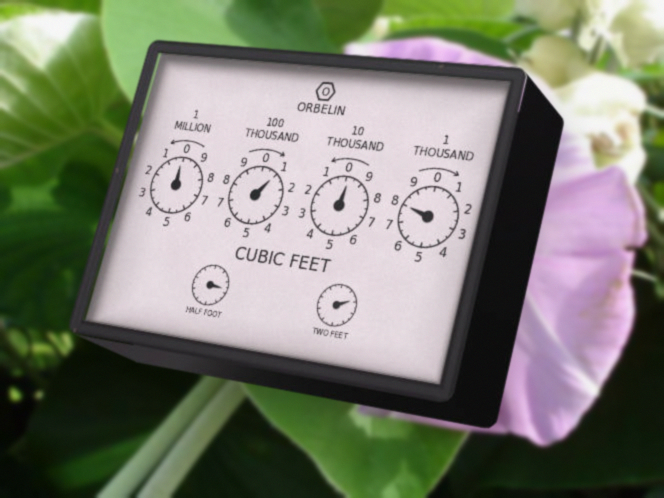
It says 9800,ft³
